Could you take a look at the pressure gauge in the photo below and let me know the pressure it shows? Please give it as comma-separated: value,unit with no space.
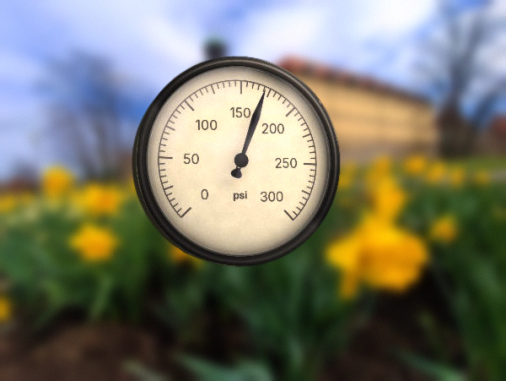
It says 170,psi
